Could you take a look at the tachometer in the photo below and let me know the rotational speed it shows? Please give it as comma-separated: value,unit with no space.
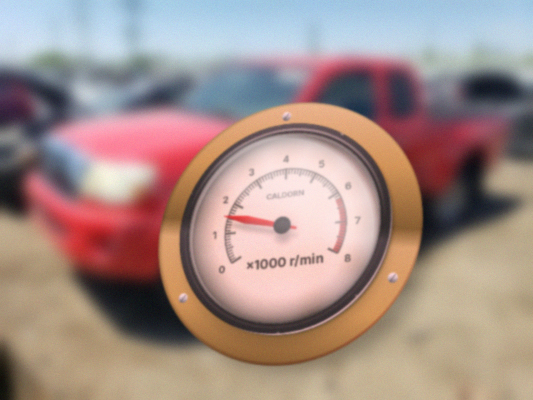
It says 1500,rpm
